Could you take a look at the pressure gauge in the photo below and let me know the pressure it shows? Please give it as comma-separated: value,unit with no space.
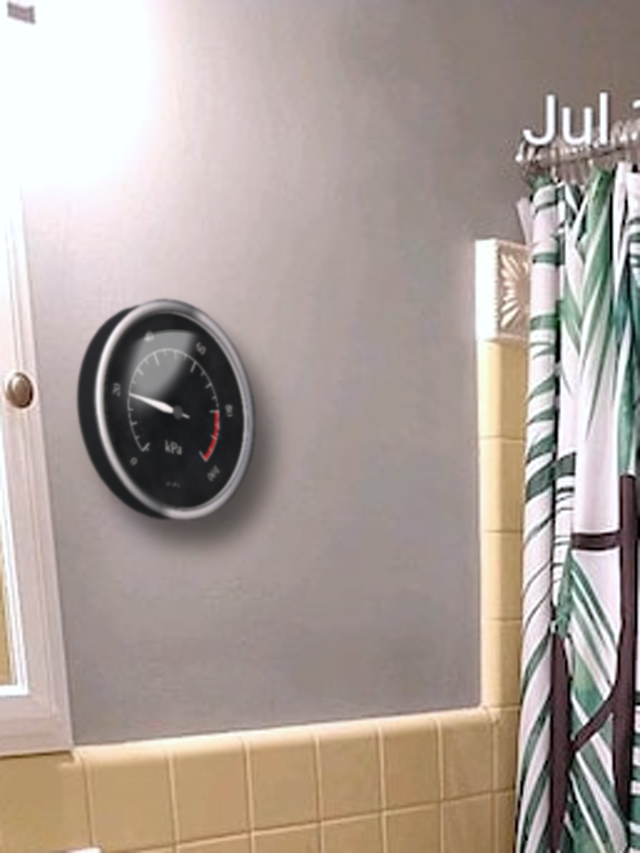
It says 20,kPa
